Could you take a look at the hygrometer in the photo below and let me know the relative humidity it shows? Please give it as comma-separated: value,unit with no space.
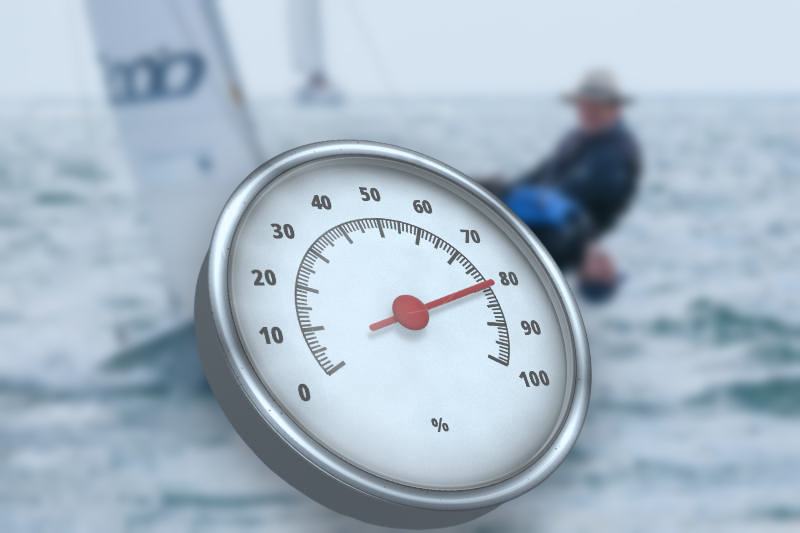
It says 80,%
